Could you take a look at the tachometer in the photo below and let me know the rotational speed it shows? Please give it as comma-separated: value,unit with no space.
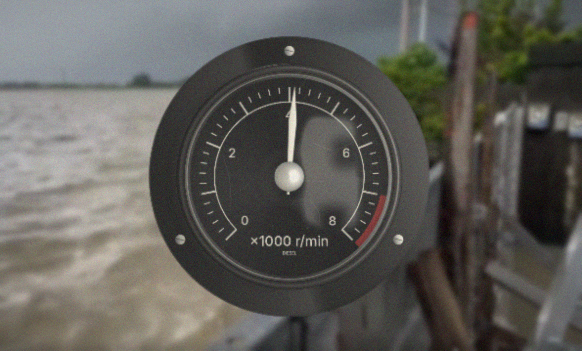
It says 4100,rpm
